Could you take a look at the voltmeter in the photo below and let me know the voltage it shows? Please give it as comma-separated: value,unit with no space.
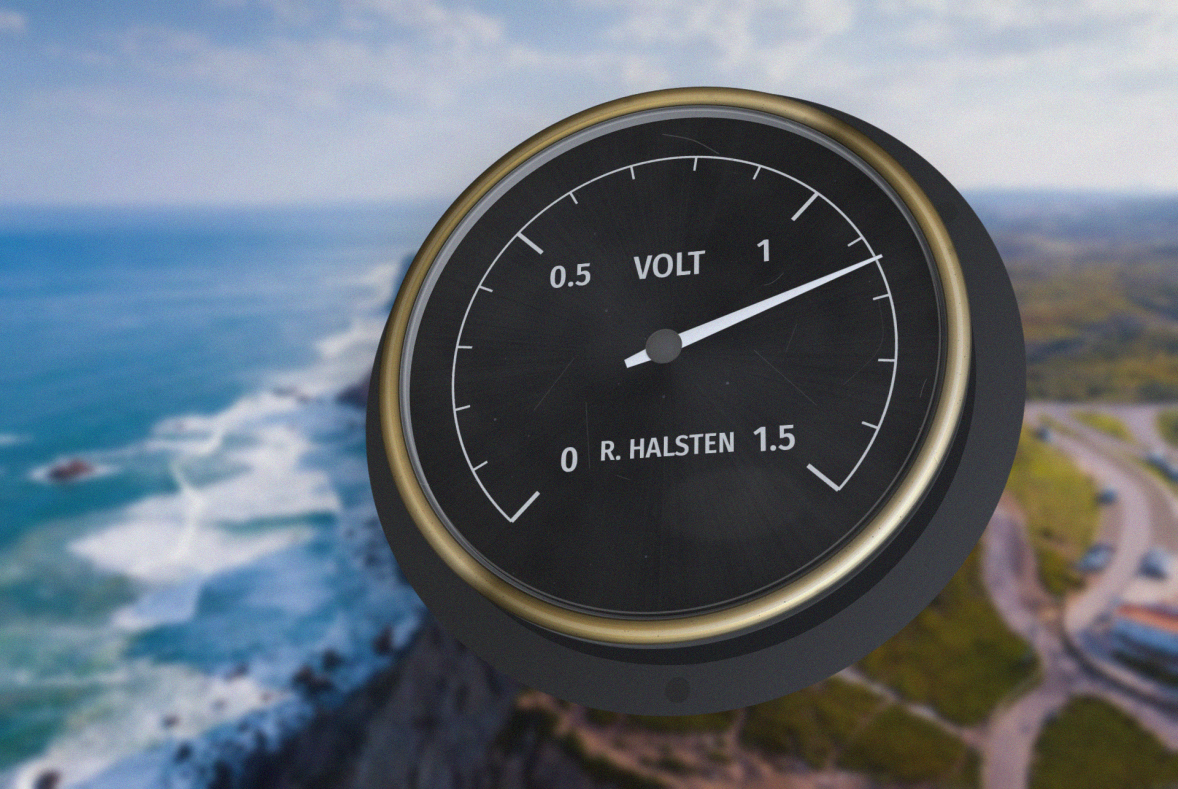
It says 1.15,V
